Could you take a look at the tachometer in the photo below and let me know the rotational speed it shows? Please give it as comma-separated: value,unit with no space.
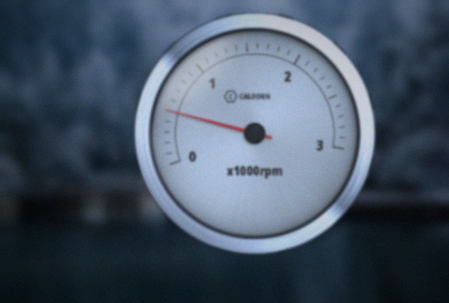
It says 500,rpm
